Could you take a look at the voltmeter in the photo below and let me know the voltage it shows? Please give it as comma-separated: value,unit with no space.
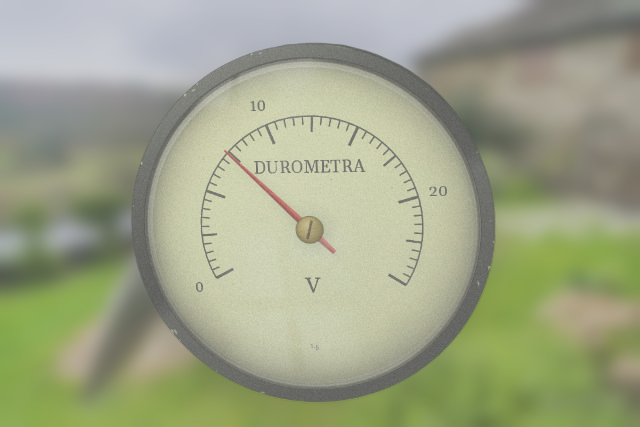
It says 7.5,V
